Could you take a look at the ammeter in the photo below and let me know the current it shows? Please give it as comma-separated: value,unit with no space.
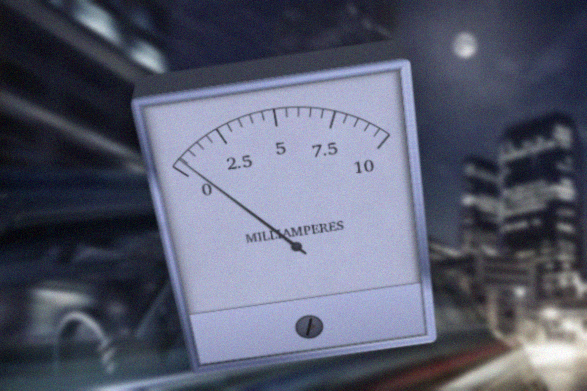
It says 0.5,mA
